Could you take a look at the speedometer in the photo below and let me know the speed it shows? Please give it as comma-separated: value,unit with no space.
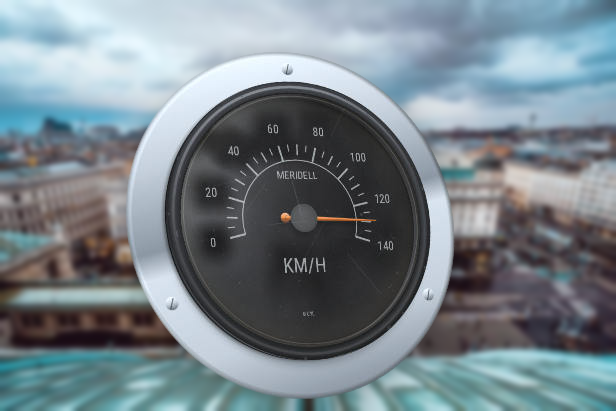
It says 130,km/h
